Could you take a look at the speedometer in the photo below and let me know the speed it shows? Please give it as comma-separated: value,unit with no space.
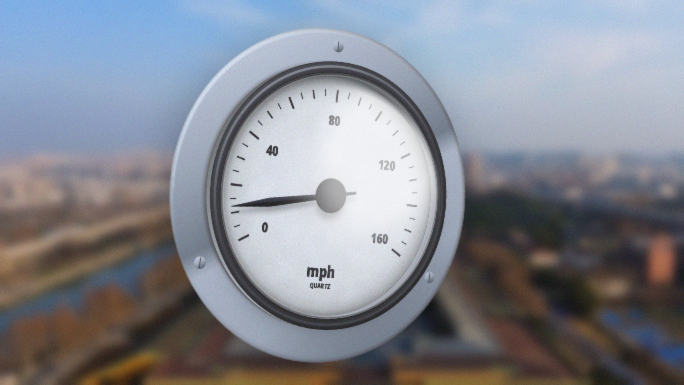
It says 12.5,mph
